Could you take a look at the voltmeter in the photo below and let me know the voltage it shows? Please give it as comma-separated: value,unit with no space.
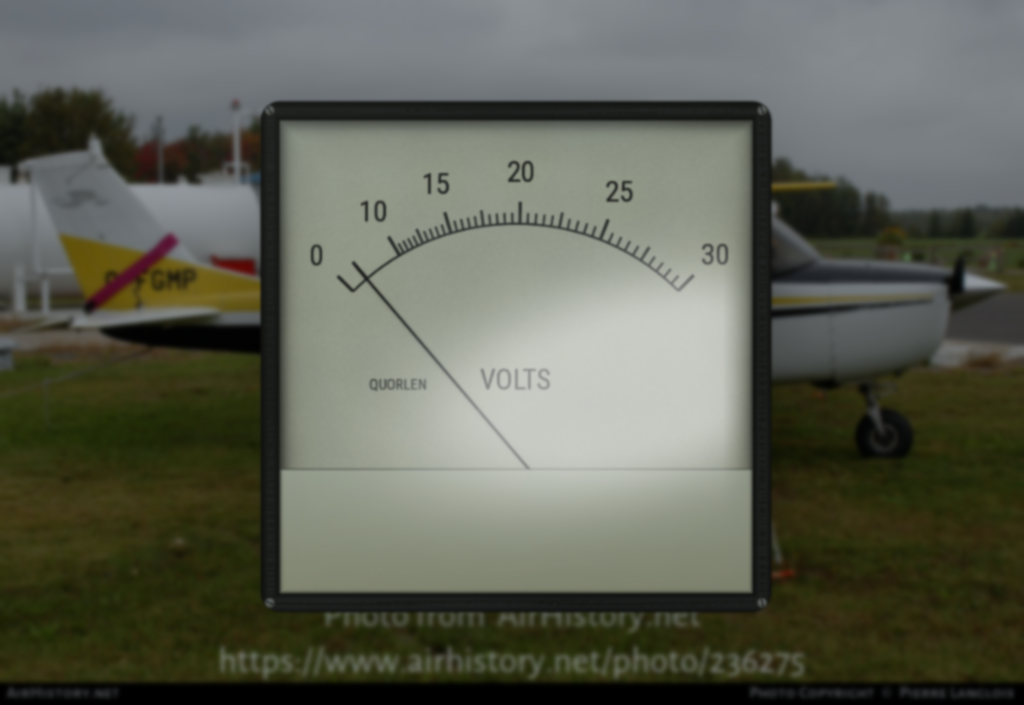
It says 5,V
